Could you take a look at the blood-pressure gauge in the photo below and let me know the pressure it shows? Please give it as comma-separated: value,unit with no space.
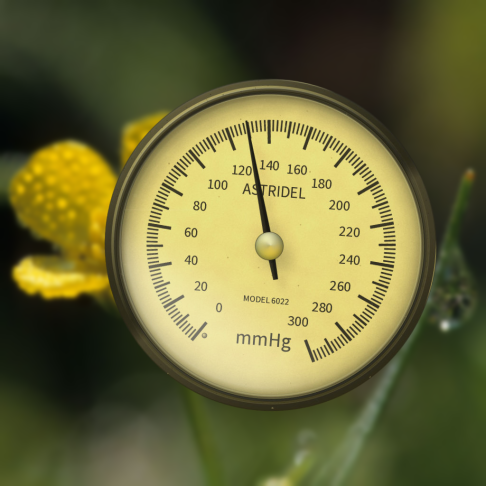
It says 130,mmHg
